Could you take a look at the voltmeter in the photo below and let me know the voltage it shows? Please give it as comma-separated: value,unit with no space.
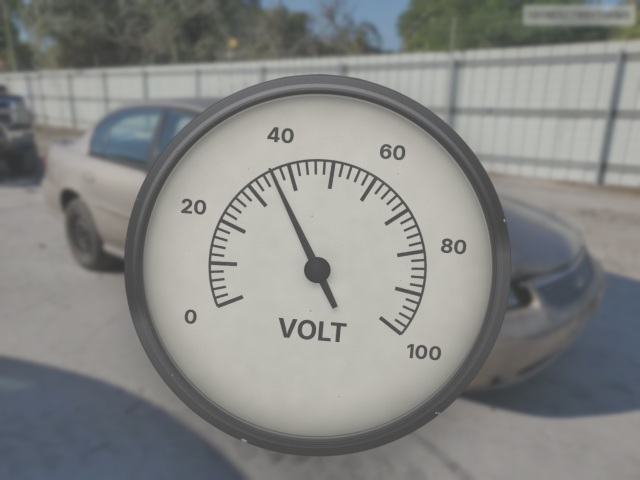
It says 36,V
